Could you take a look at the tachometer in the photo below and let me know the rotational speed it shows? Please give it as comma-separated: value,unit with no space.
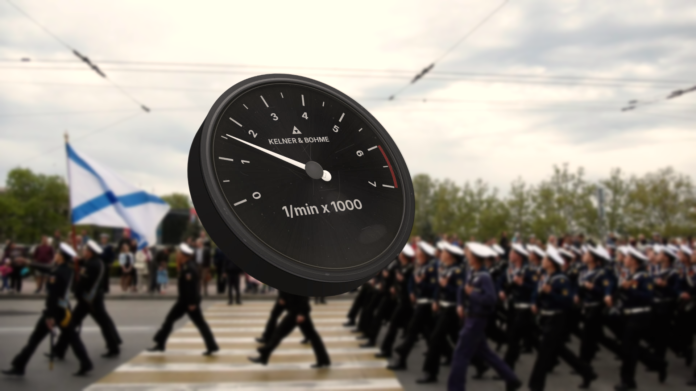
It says 1500,rpm
